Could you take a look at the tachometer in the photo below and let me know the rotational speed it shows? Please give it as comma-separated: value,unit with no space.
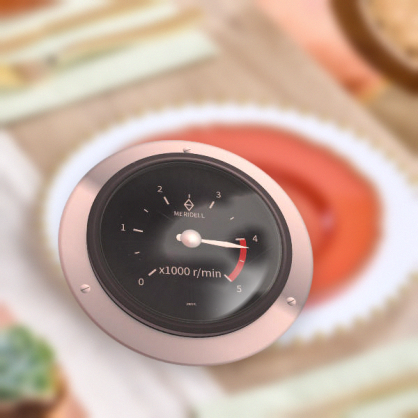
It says 4250,rpm
